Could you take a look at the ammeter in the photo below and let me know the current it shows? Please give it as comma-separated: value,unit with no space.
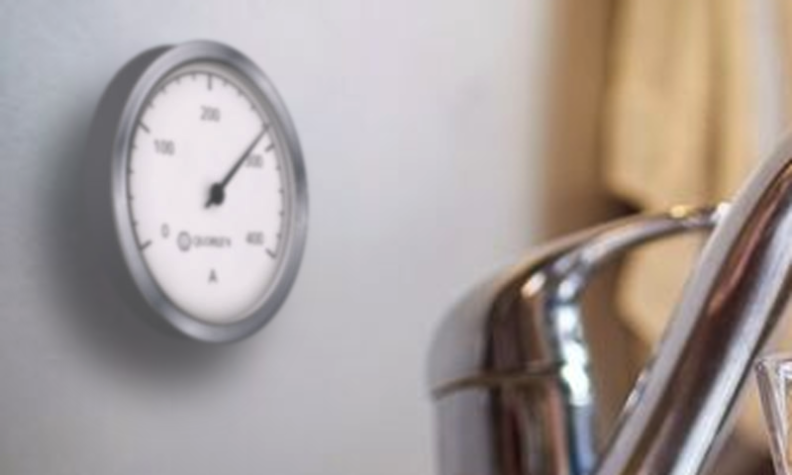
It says 280,A
